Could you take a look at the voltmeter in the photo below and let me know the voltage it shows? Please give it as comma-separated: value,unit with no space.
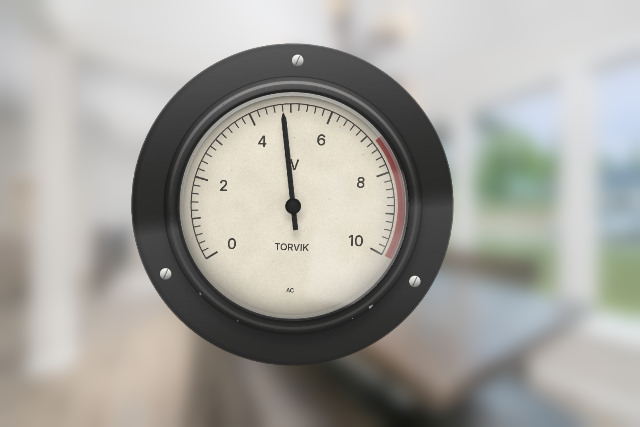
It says 4.8,V
